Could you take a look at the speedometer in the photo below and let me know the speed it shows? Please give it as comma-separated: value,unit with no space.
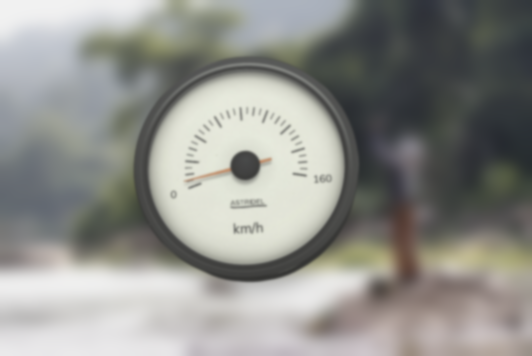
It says 5,km/h
